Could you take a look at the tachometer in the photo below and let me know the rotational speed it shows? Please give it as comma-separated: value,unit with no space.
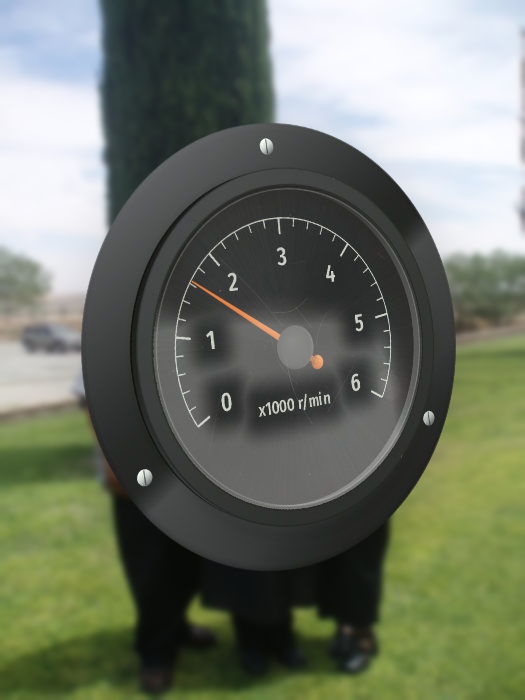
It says 1600,rpm
